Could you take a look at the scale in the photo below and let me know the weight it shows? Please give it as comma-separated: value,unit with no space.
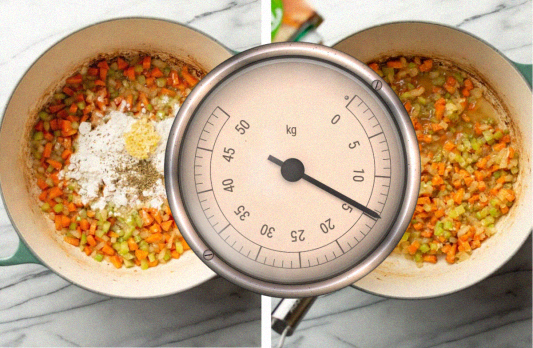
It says 14.5,kg
